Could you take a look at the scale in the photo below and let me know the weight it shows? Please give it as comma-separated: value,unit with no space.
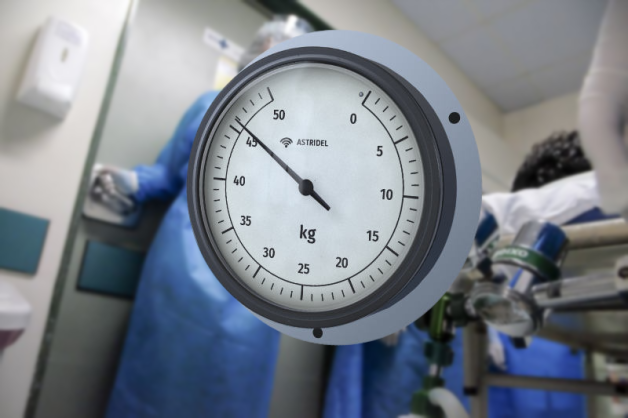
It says 46,kg
